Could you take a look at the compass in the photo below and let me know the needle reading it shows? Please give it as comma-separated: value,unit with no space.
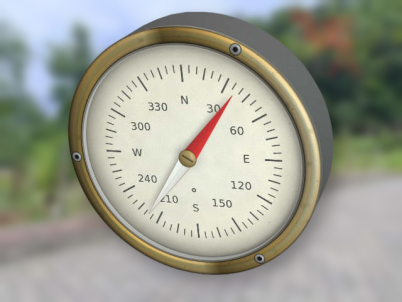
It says 37.5,°
